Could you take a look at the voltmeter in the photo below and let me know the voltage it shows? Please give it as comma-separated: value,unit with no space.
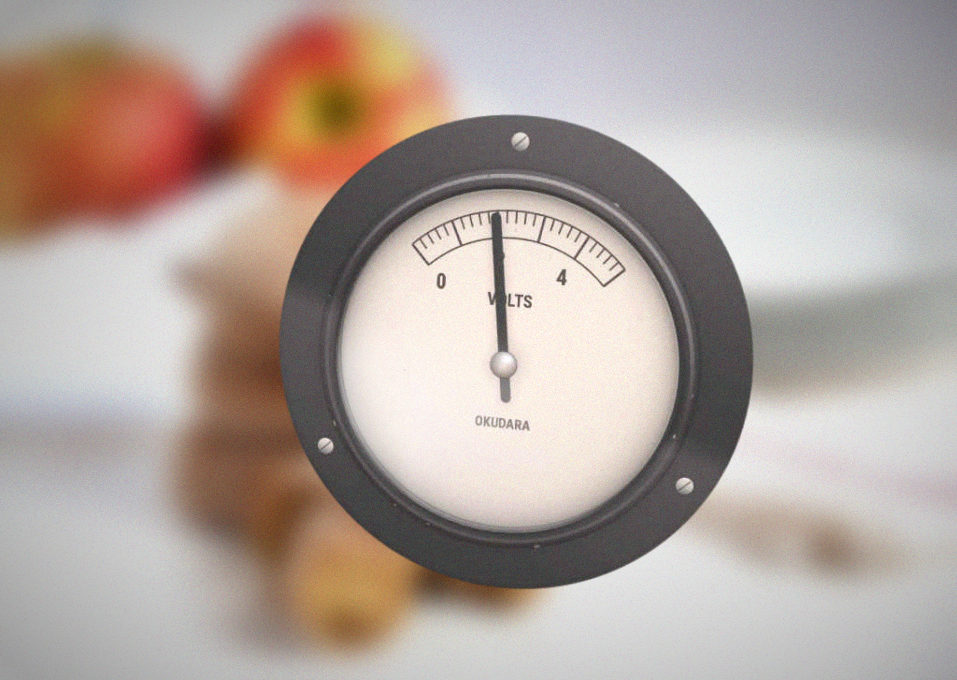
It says 2,V
